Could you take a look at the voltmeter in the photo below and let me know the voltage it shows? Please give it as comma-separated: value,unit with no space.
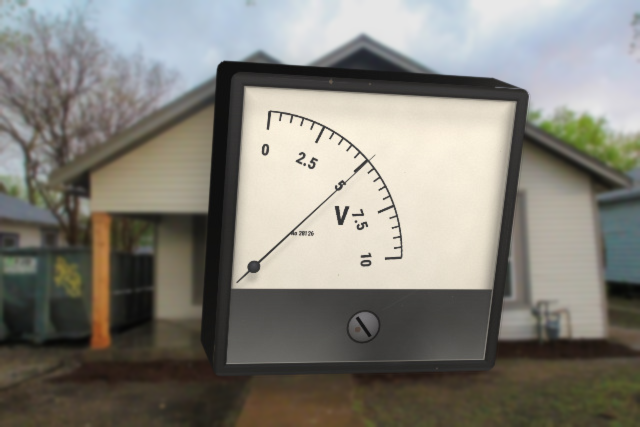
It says 5,V
